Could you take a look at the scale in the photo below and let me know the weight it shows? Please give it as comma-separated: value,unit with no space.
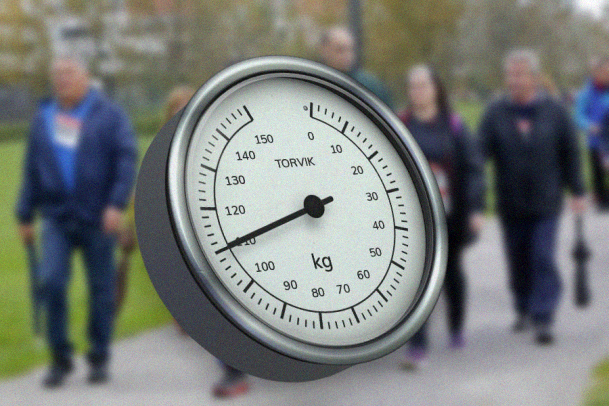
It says 110,kg
